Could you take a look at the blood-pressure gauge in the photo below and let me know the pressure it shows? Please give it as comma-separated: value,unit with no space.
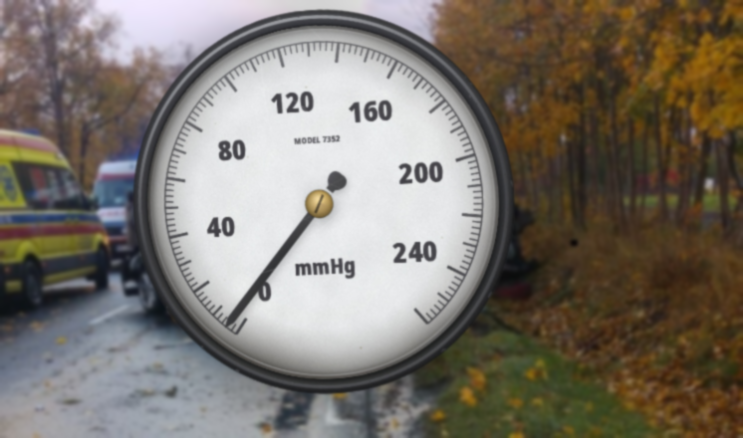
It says 4,mmHg
